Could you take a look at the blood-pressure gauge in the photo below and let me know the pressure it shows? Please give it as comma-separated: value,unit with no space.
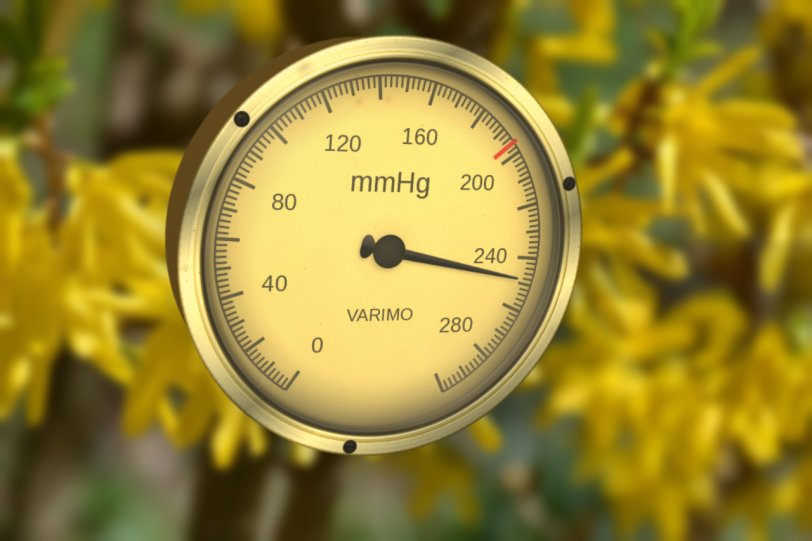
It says 248,mmHg
